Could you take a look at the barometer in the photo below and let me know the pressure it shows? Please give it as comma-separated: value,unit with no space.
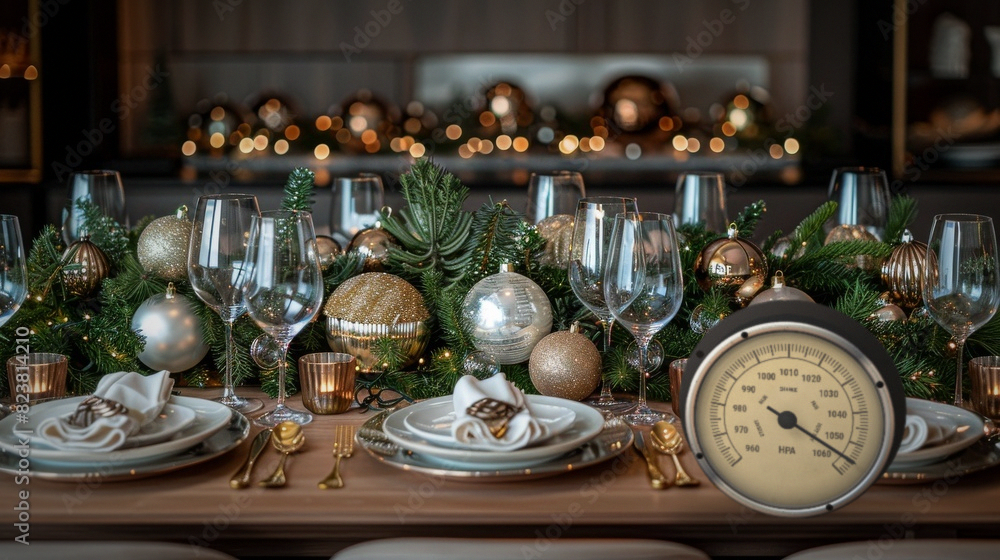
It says 1055,hPa
